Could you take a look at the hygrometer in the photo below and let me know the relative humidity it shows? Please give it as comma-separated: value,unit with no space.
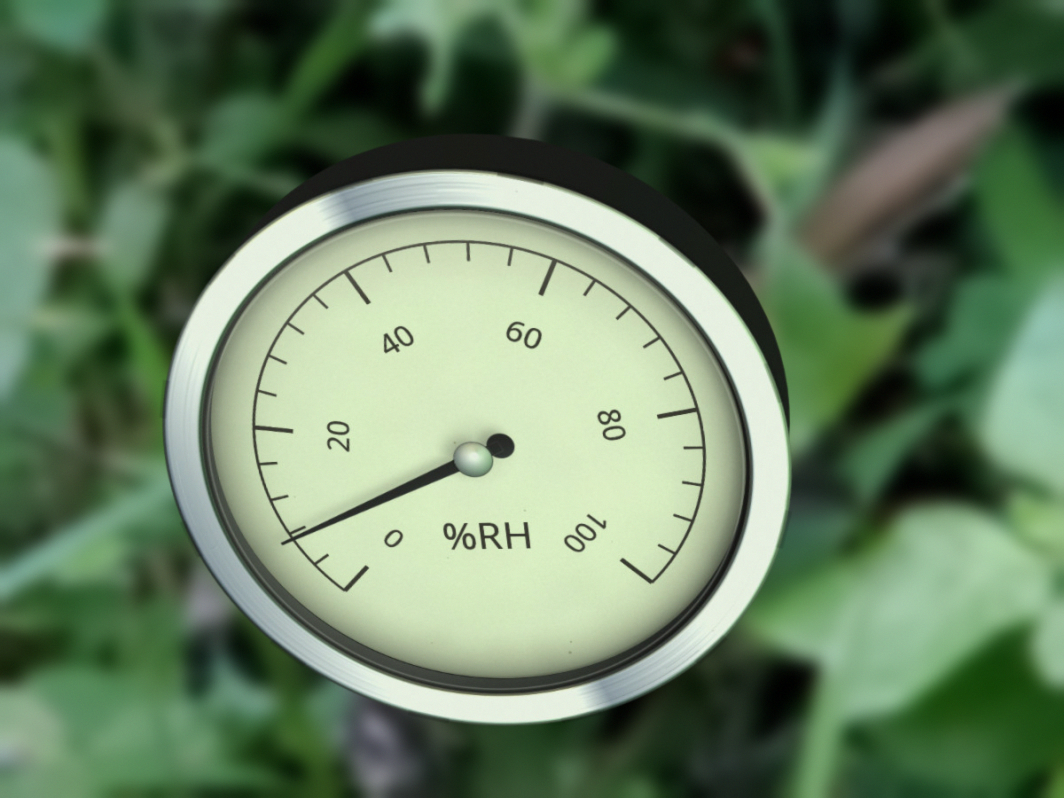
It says 8,%
